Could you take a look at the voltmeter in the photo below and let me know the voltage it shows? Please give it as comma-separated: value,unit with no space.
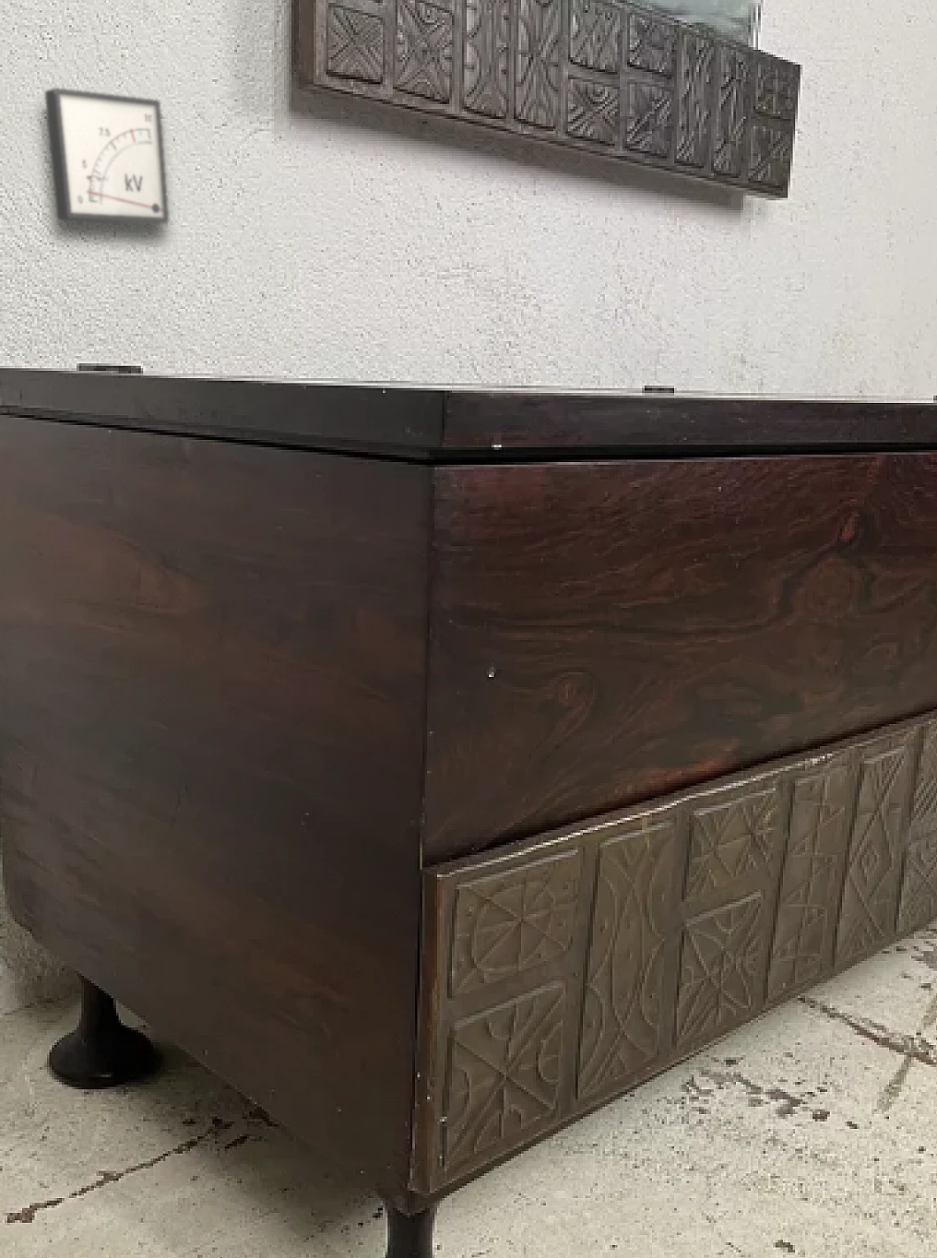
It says 2.5,kV
